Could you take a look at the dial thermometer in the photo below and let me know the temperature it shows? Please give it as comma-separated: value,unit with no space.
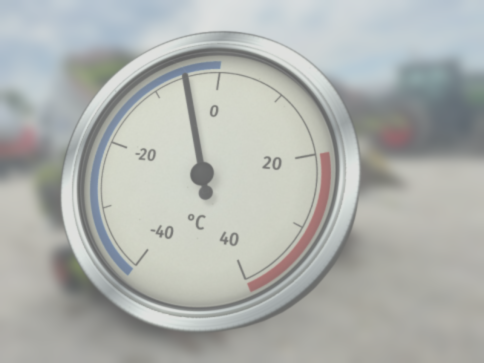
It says -5,°C
